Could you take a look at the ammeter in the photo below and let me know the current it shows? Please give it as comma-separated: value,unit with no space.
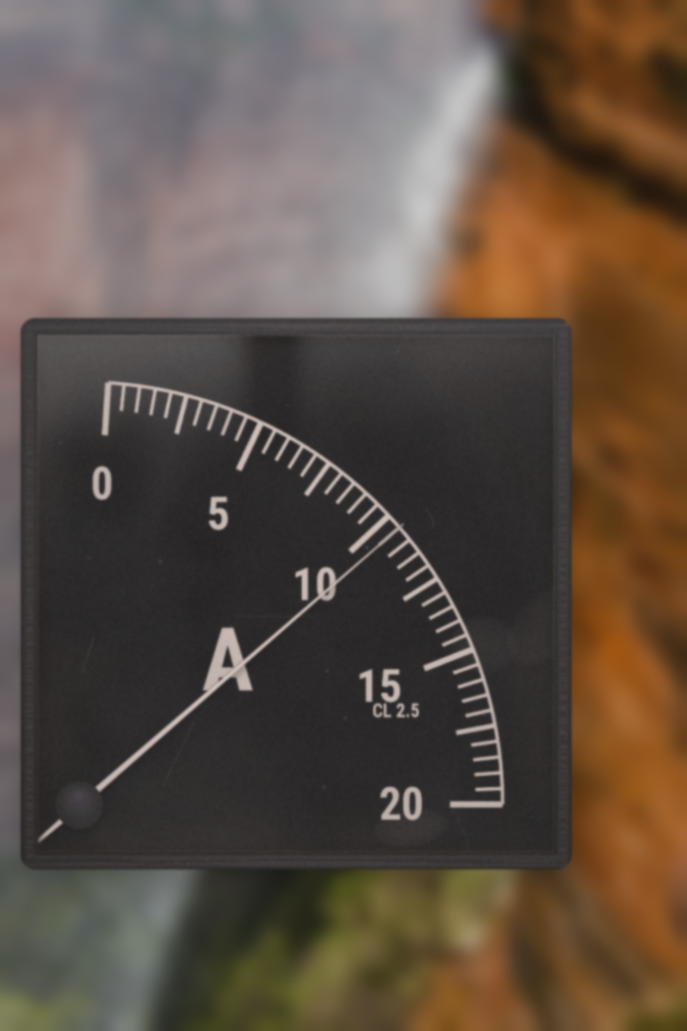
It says 10.5,A
